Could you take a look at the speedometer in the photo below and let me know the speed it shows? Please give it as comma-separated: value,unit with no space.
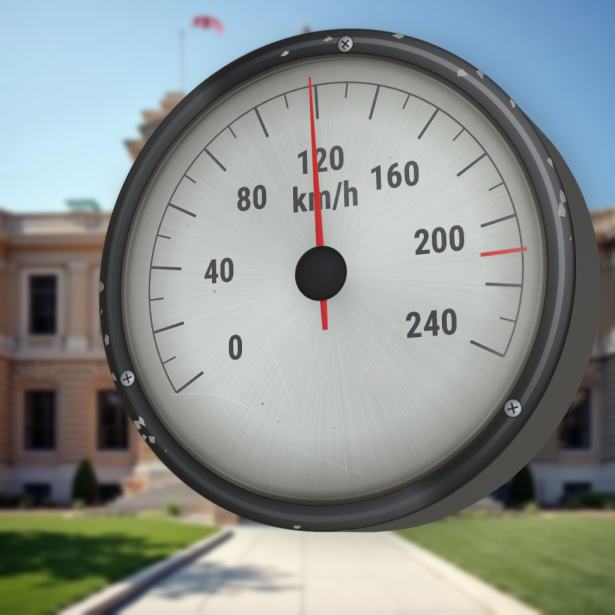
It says 120,km/h
